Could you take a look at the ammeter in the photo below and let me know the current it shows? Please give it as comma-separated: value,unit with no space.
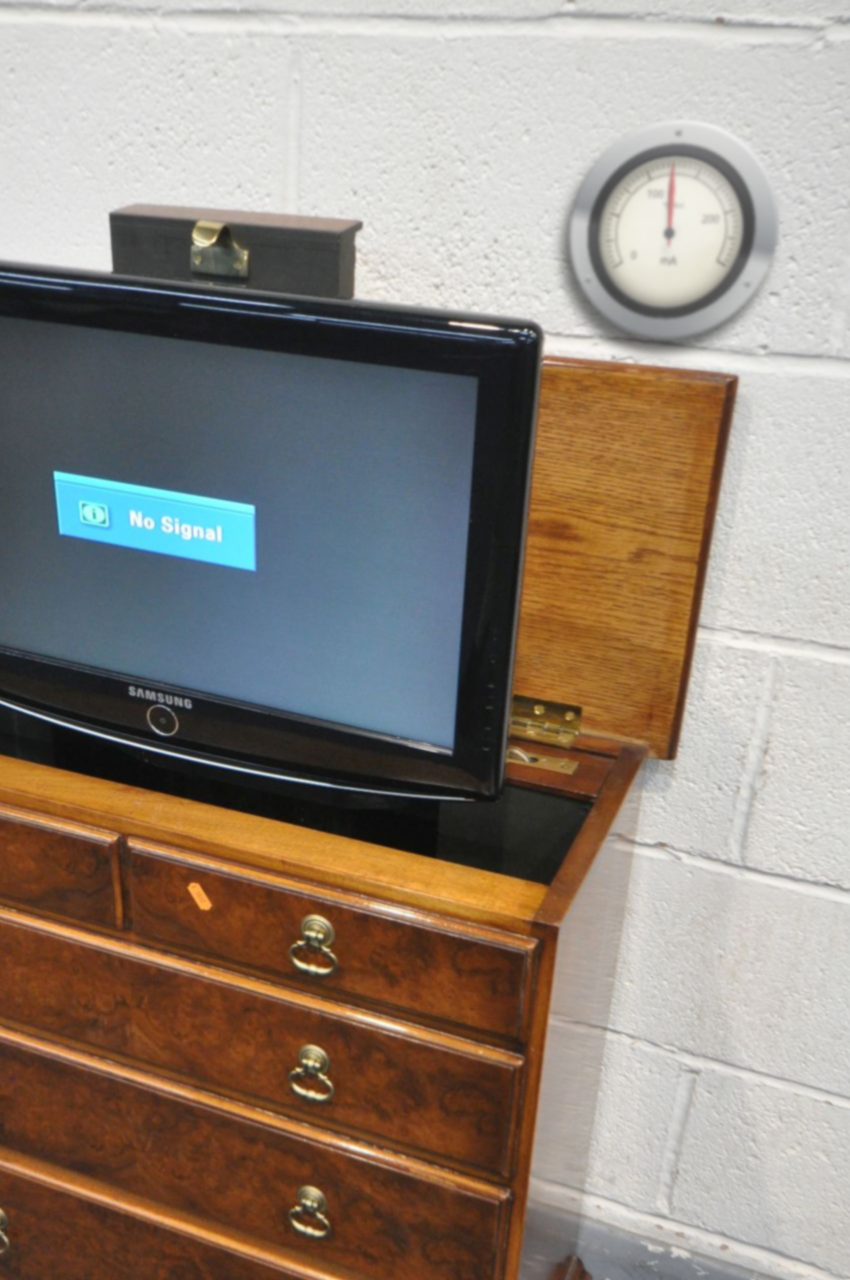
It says 125,mA
